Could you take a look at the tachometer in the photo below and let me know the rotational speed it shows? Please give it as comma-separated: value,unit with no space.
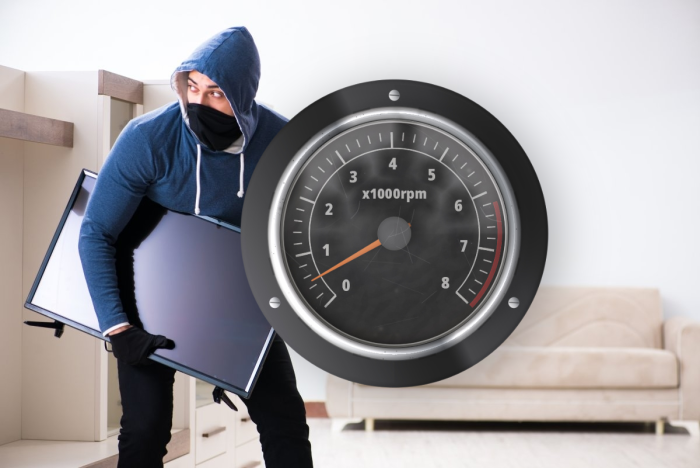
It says 500,rpm
